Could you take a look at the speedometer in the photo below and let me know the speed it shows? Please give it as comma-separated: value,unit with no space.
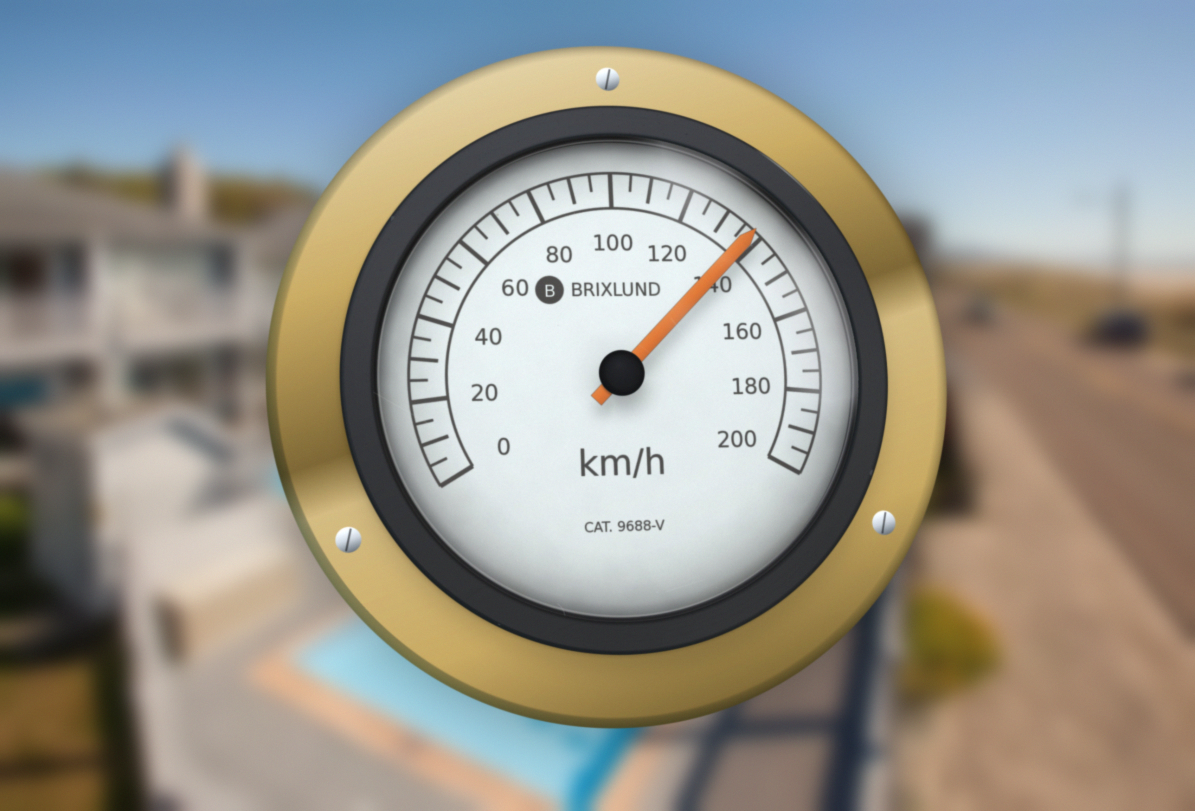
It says 137.5,km/h
